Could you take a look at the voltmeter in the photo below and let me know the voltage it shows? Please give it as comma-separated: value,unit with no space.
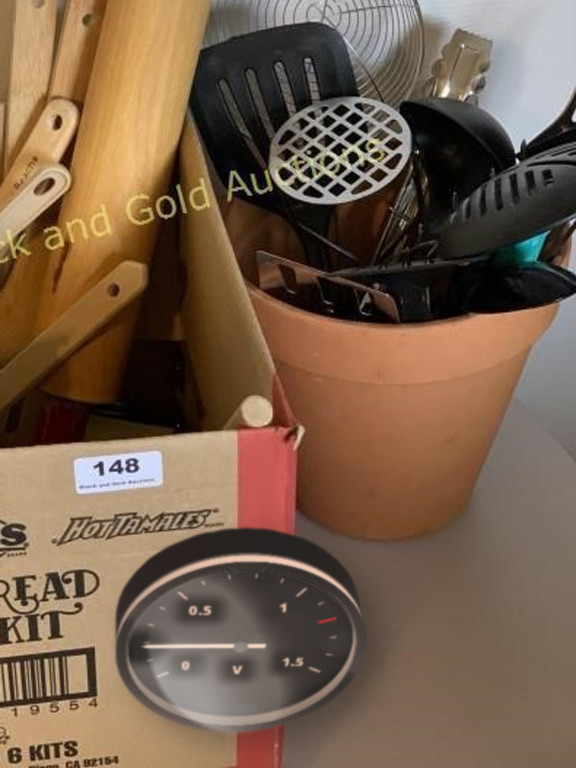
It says 0.2,V
